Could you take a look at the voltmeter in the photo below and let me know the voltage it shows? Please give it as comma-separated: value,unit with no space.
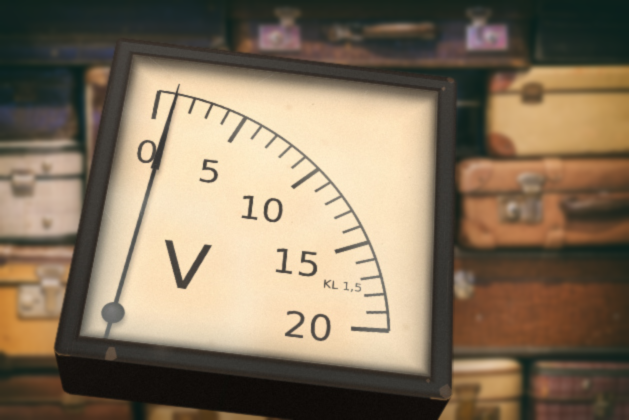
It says 1,V
